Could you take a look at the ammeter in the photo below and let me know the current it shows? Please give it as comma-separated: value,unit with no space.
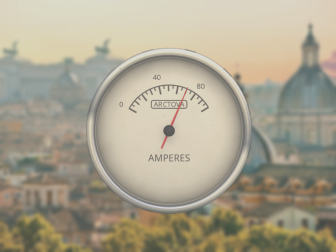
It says 70,A
